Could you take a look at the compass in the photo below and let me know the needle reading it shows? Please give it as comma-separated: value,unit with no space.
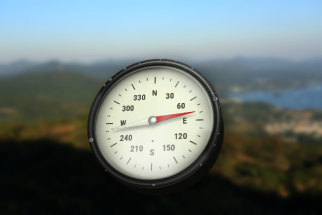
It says 80,°
